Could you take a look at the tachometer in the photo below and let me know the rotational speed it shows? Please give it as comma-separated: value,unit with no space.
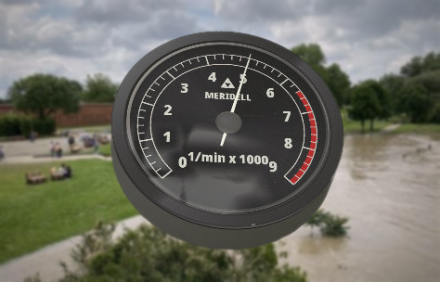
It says 5000,rpm
